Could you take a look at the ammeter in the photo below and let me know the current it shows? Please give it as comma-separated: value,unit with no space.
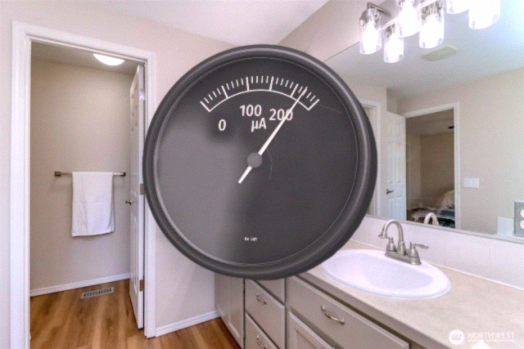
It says 220,µA
